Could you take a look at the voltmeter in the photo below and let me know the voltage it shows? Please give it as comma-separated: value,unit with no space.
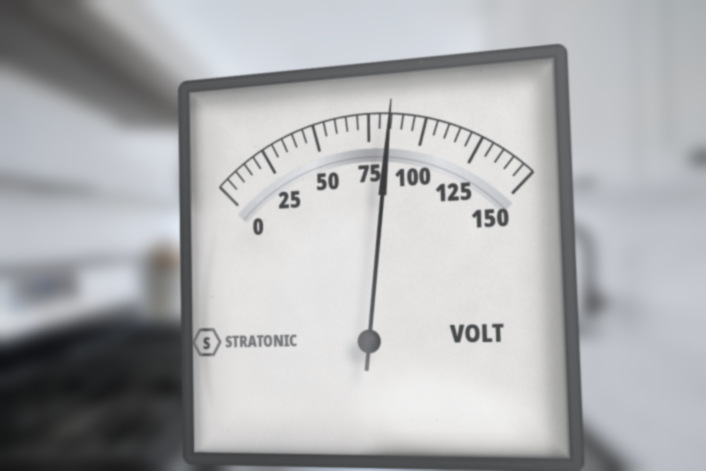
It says 85,V
